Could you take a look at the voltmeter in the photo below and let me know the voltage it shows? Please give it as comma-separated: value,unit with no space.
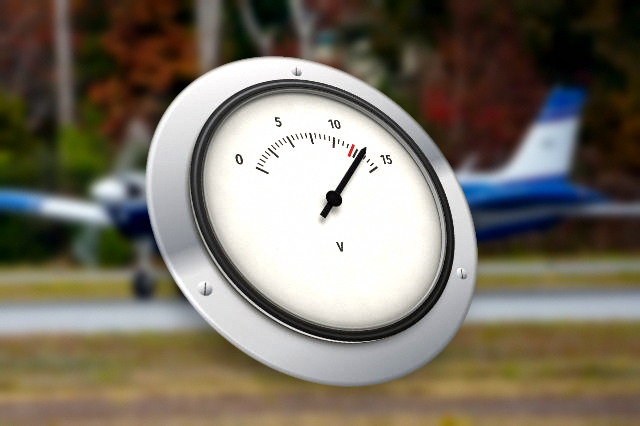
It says 13,V
